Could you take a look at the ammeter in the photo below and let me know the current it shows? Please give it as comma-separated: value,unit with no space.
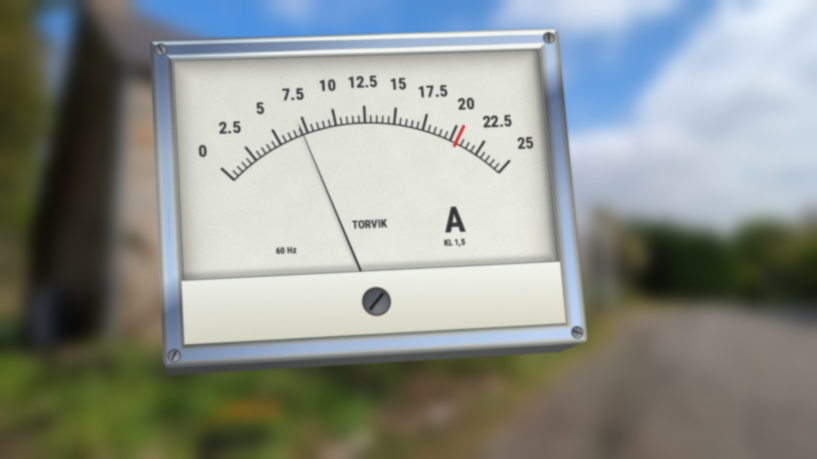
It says 7,A
